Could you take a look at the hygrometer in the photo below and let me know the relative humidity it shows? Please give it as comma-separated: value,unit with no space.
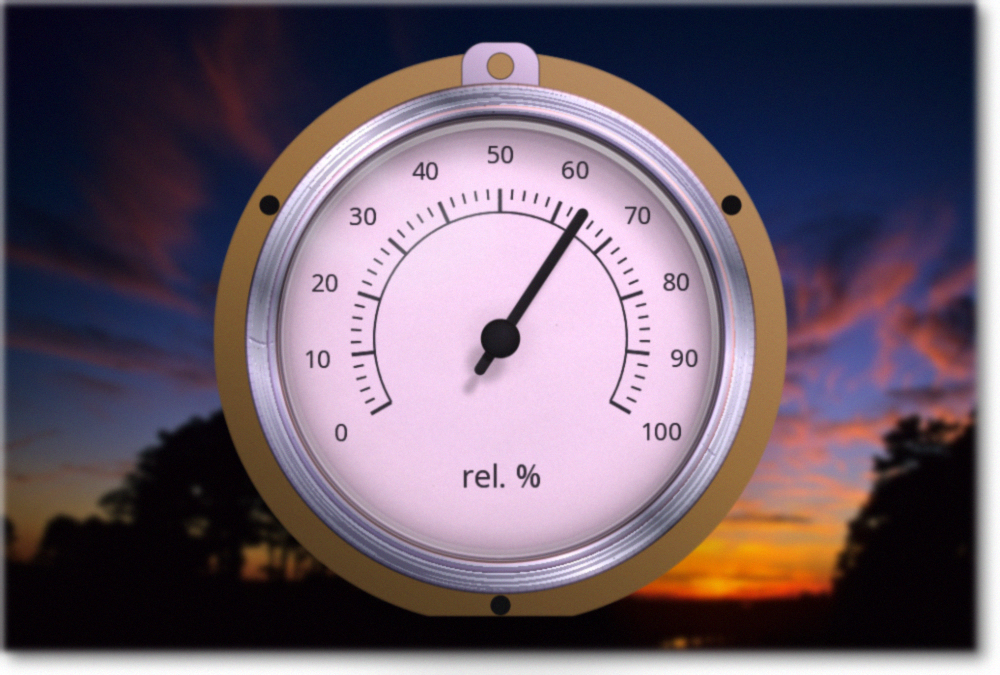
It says 64,%
